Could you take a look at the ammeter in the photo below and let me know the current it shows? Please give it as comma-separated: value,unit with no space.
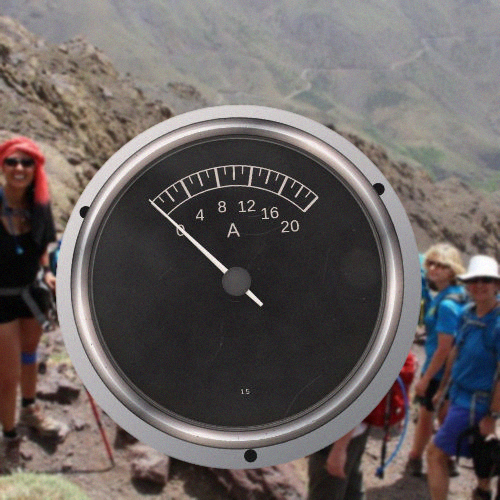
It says 0,A
